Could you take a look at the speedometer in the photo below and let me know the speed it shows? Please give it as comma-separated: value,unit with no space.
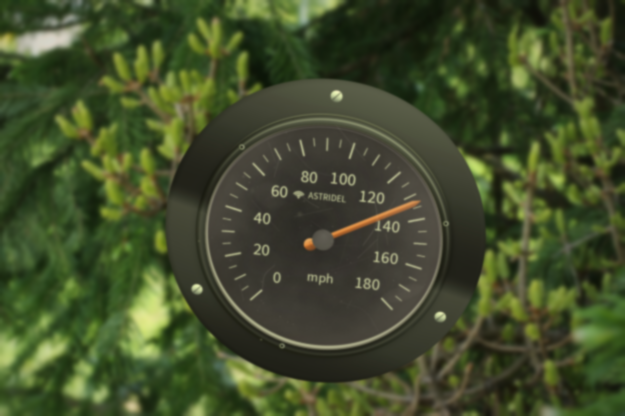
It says 132.5,mph
